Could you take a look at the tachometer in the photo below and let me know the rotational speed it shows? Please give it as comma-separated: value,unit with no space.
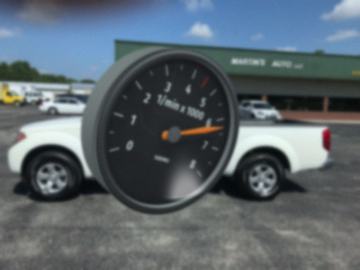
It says 6250,rpm
